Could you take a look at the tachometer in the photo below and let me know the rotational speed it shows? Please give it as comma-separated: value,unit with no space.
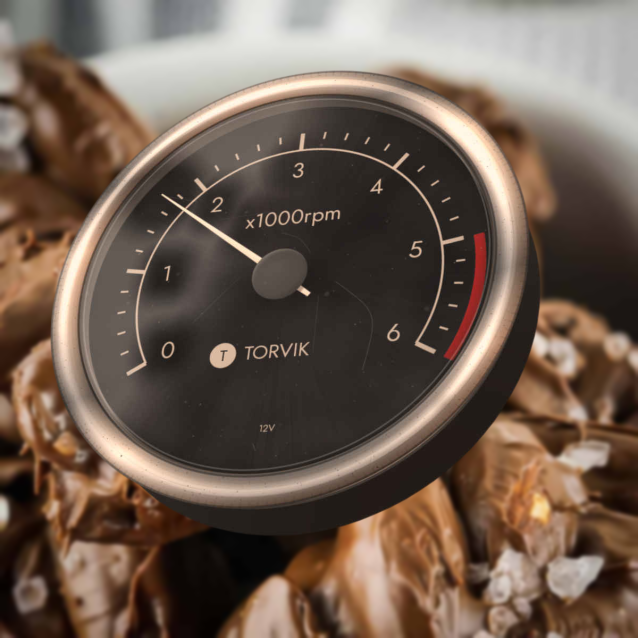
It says 1700,rpm
